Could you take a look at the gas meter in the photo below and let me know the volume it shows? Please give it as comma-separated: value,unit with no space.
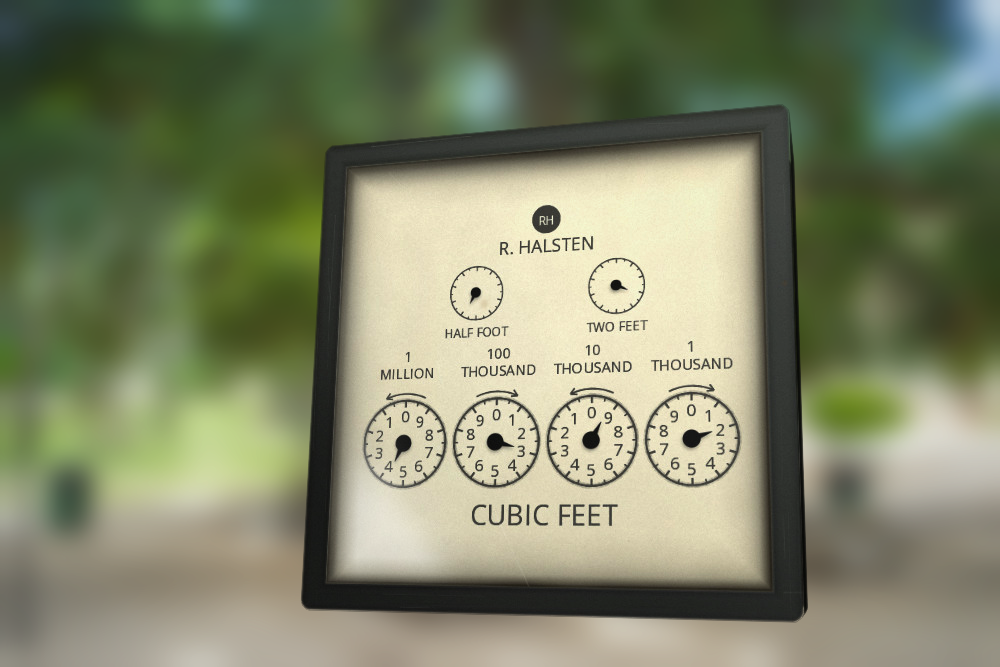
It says 429200,ft³
